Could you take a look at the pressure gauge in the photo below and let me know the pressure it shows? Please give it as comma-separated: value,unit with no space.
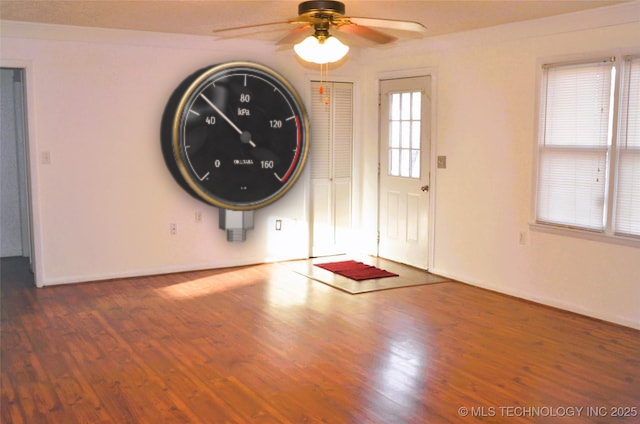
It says 50,kPa
